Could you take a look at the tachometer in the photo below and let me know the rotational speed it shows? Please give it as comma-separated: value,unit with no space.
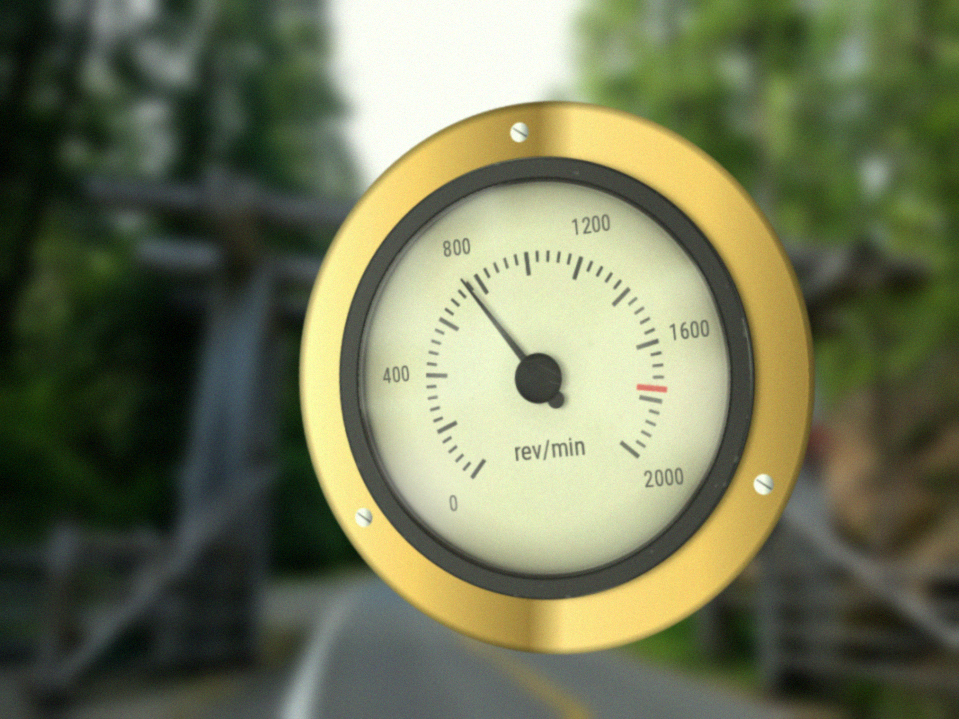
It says 760,rpm
